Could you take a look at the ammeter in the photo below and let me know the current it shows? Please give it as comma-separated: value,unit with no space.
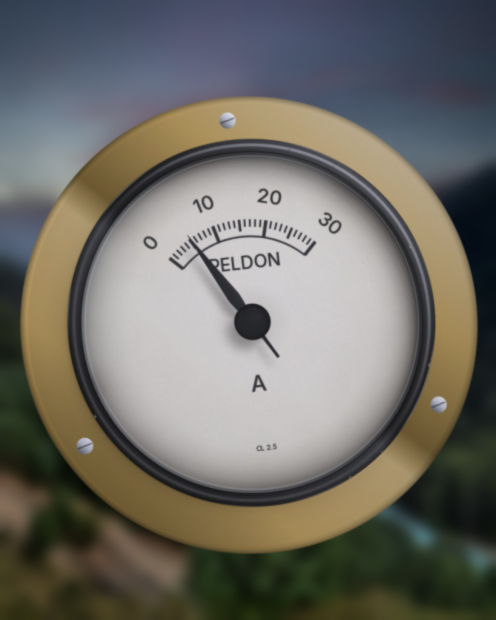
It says 5,A
